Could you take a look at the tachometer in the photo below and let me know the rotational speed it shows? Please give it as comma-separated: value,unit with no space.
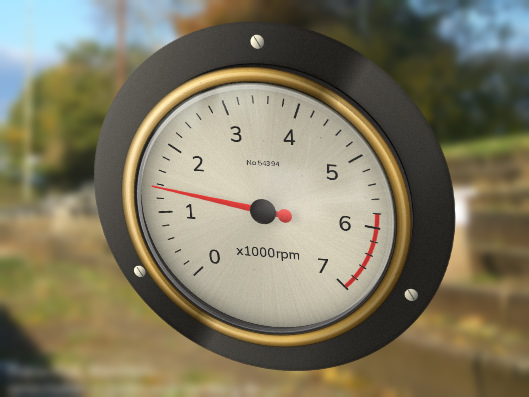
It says 1400,rpm
